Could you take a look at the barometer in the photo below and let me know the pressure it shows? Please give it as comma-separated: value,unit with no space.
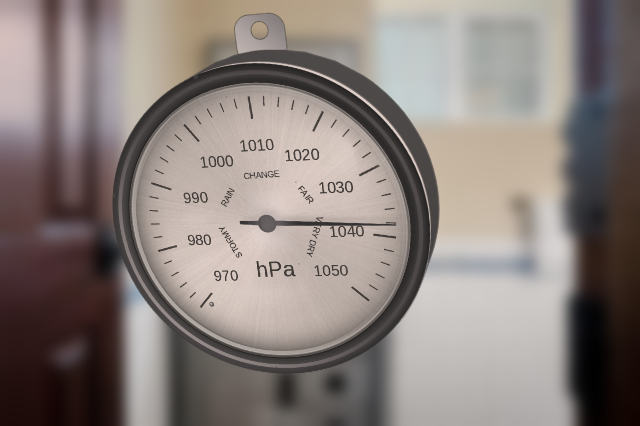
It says 1038,hPa
